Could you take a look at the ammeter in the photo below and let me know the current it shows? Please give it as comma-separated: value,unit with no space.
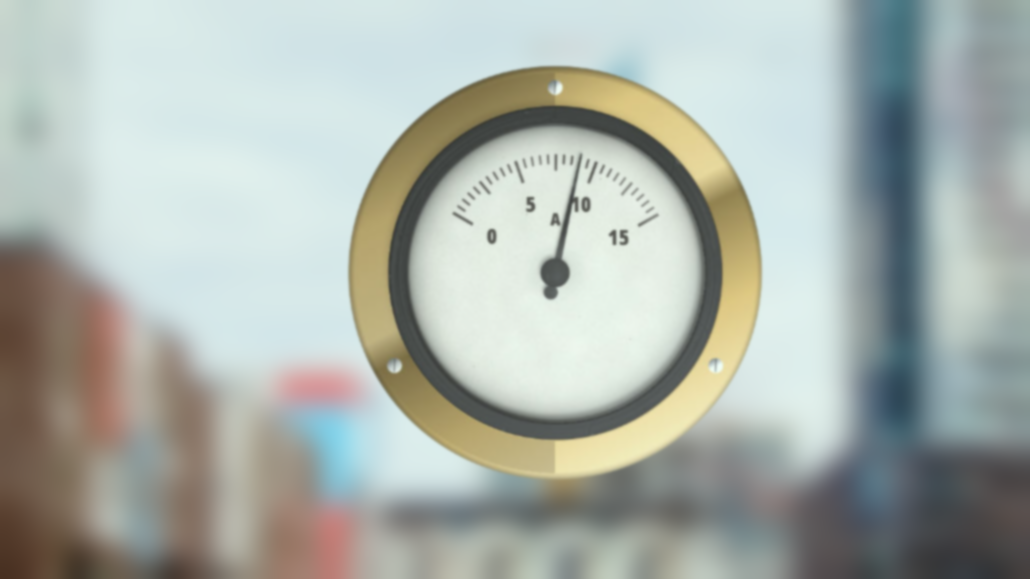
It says 9,A
